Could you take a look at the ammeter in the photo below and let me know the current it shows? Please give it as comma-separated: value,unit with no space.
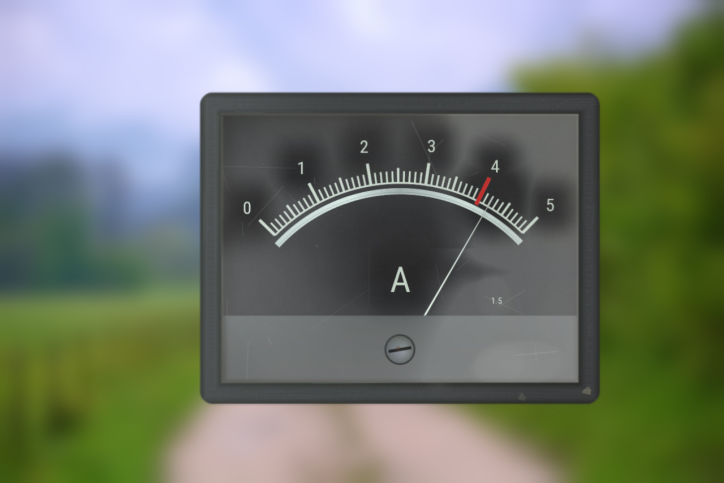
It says 4.2,A
